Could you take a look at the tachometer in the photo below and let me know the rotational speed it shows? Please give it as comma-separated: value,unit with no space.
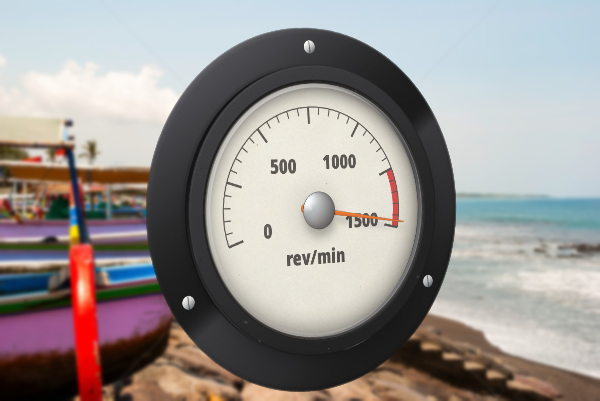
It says 1475,rpm
